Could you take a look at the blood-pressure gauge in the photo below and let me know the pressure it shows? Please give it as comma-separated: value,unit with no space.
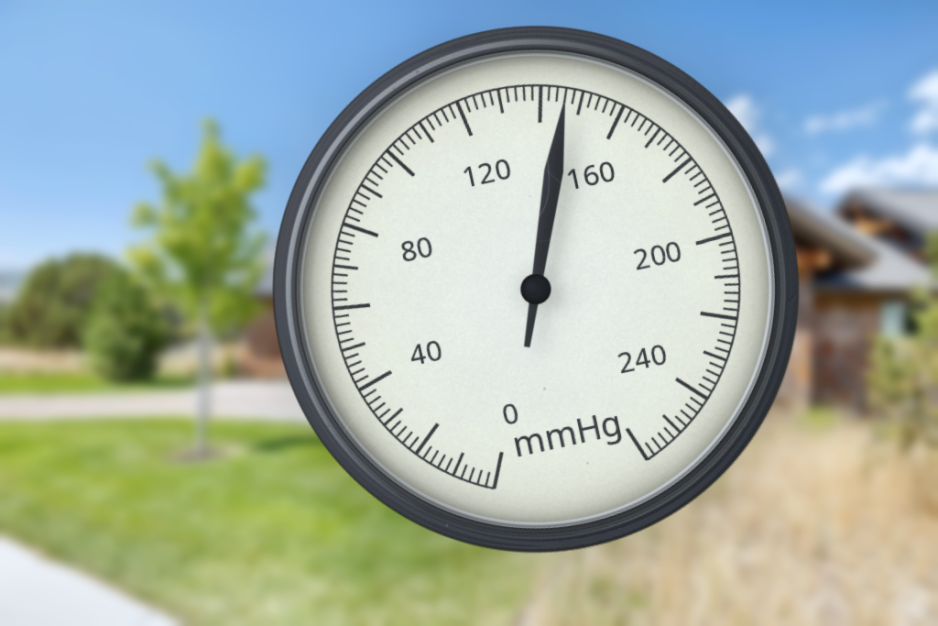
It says 146,mmHg
